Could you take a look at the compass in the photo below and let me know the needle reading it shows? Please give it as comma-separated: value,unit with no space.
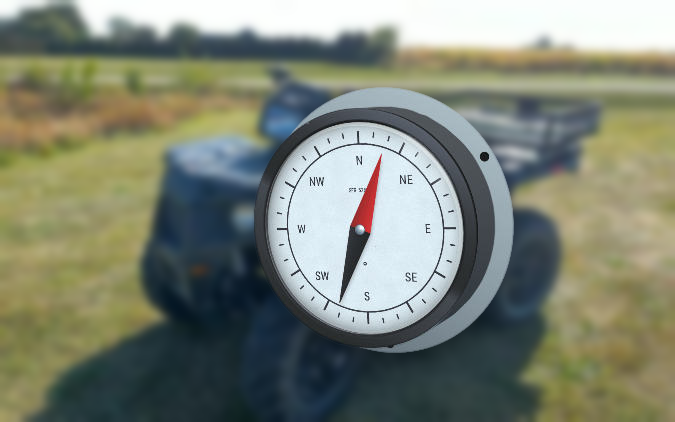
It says 20,°
